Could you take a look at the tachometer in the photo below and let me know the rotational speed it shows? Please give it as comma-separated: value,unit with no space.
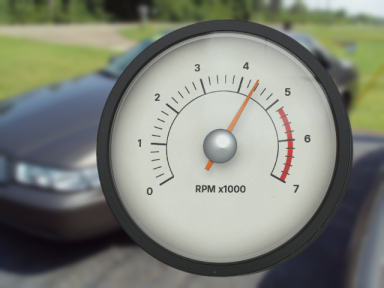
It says 4400,rpm
